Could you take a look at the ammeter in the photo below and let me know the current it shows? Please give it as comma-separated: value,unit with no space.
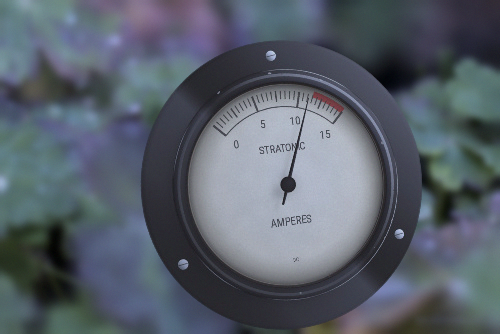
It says 11,A
